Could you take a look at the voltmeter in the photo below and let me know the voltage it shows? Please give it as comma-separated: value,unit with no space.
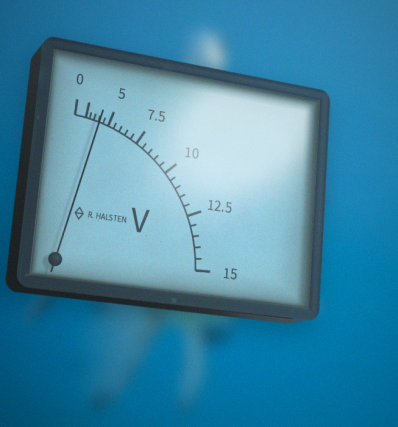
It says 4,V
